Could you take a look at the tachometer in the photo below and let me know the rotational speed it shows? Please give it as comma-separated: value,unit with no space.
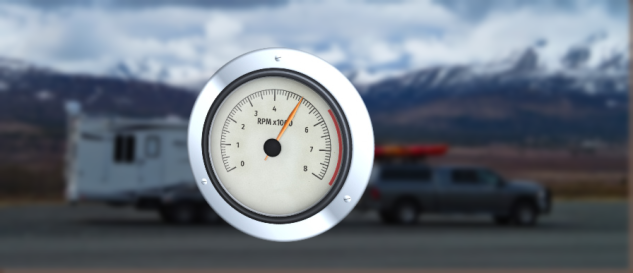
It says 5000,rpm
